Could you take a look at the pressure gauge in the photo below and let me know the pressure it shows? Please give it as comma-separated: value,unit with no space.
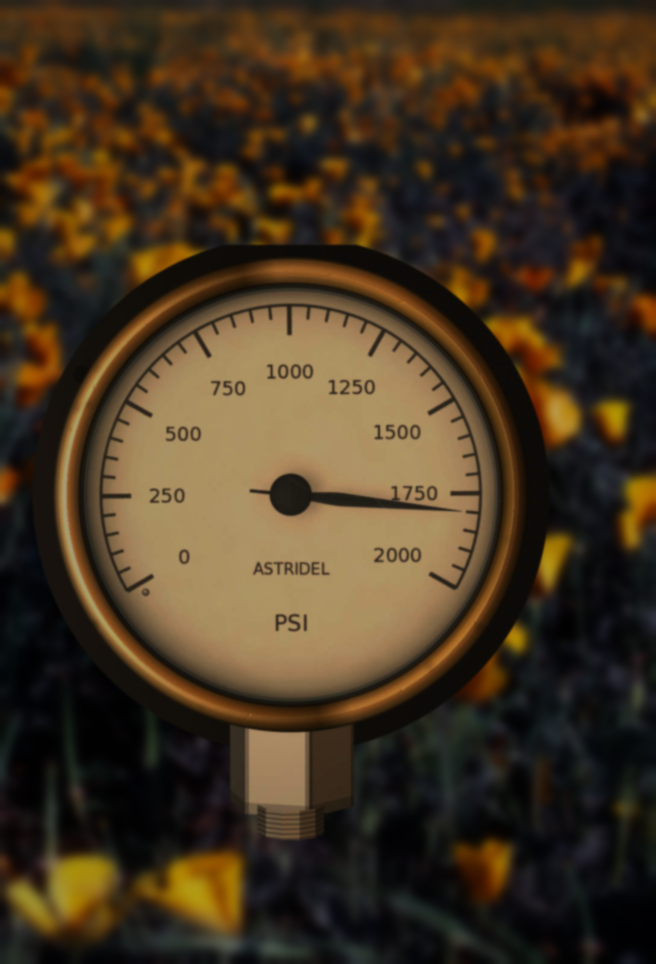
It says 1800,psi
